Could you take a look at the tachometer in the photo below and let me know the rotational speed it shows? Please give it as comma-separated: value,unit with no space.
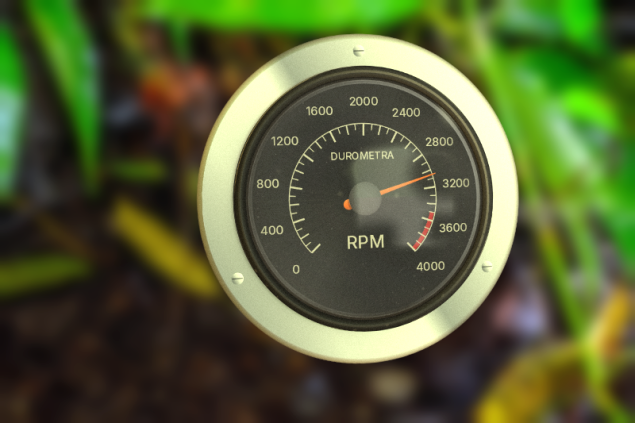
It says 3050,rpm
